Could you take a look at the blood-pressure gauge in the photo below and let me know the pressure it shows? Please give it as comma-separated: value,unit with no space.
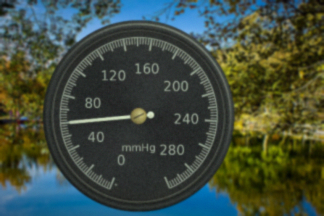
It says 60,mmHg
